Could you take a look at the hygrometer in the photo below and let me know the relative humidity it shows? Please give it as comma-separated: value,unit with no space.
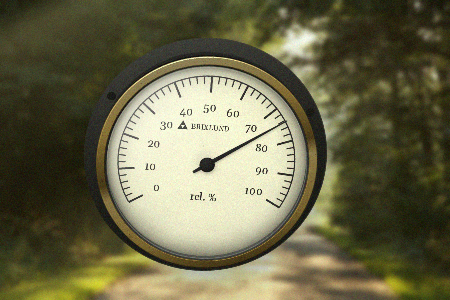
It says 74,%
